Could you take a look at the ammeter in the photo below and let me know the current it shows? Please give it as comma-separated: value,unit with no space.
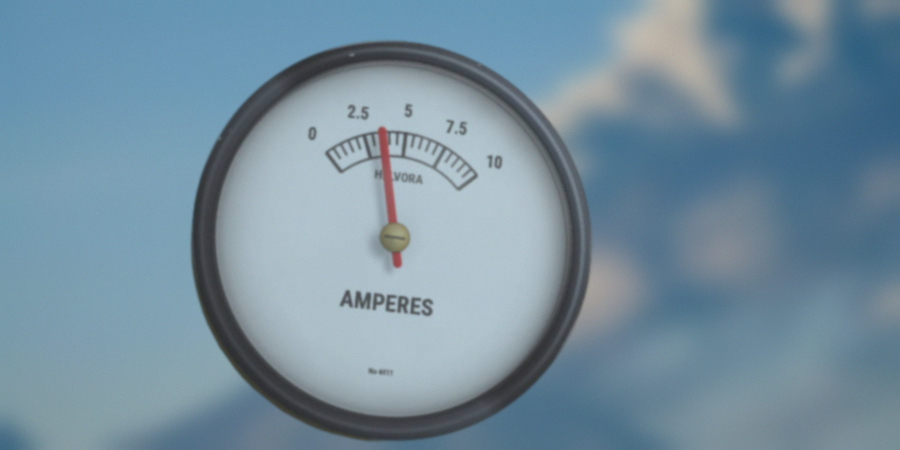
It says 3.5,A
